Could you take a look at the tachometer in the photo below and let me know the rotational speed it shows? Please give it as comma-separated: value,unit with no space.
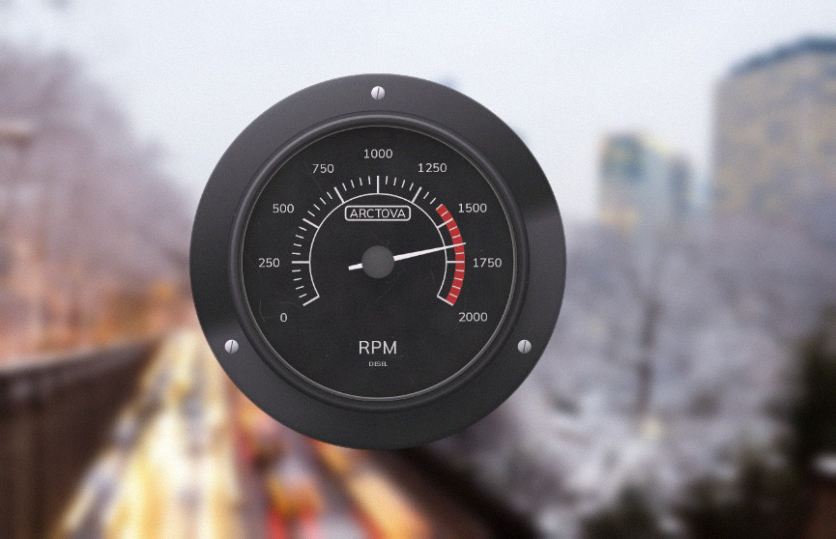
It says 1650,rpm
